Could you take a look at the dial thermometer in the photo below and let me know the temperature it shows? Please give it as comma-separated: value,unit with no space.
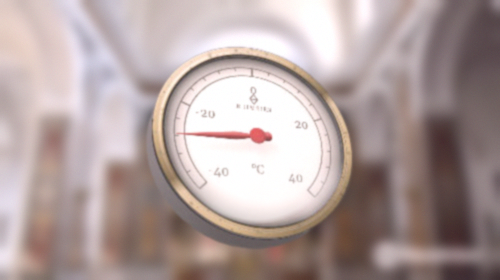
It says -28,°C
